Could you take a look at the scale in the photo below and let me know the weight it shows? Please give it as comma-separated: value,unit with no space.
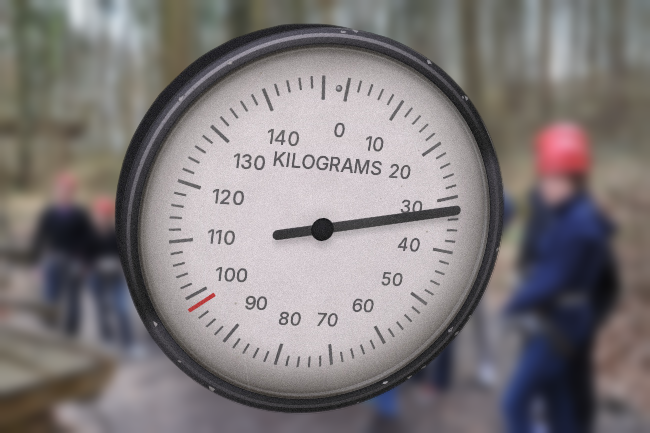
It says 32,kg
